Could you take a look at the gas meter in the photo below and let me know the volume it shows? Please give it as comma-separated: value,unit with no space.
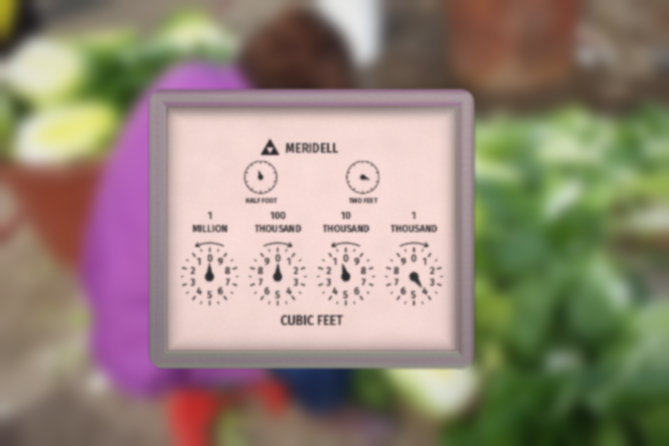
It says 400,ft³
